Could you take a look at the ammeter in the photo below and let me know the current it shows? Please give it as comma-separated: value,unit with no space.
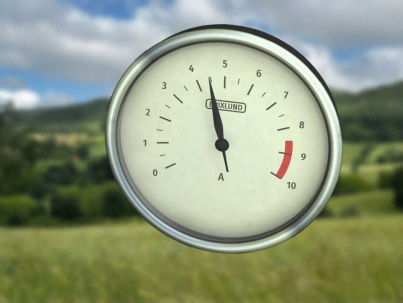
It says 4.5,A
